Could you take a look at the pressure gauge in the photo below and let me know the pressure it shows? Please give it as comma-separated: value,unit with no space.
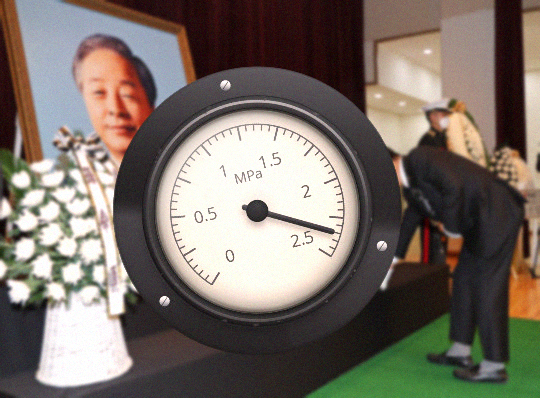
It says 2.35,MPa
